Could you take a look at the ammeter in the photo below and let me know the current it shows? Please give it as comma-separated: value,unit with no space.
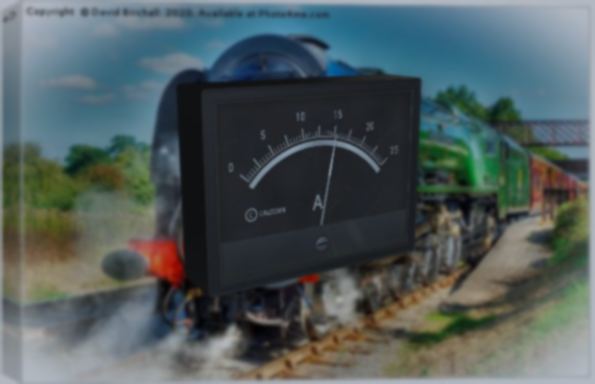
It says 15,A
